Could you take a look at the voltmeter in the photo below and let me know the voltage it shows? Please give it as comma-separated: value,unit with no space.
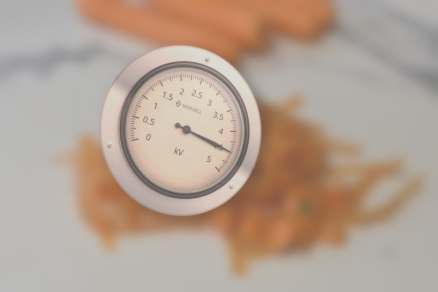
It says 4.5,kV
